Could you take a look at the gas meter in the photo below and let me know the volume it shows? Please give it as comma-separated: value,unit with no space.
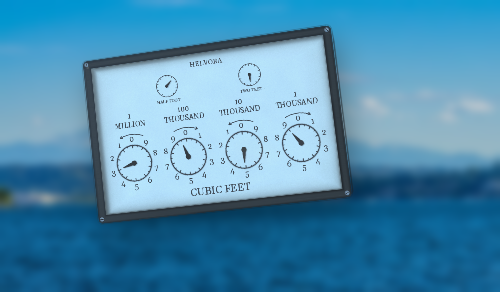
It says 294900,ft³
